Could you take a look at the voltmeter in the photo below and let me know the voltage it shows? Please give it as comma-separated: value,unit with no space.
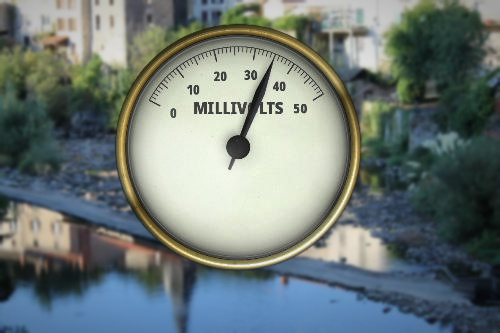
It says 35,mV
